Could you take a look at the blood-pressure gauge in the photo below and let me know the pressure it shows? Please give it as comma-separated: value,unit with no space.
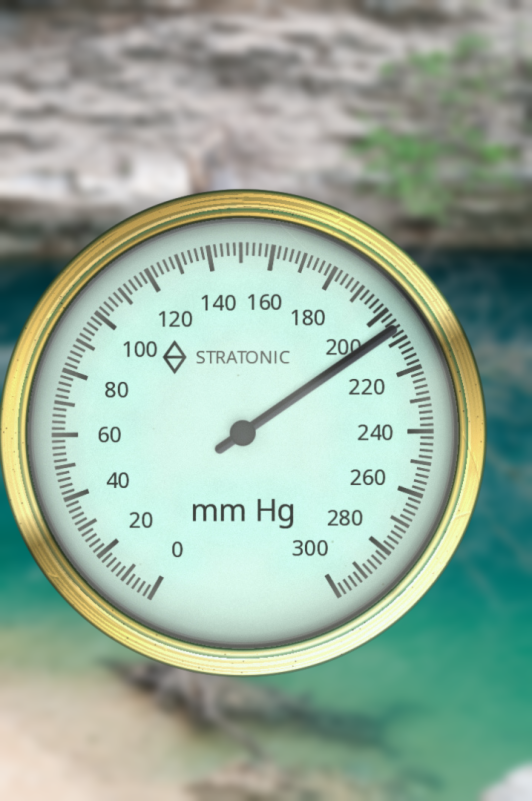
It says 206,mmHg
